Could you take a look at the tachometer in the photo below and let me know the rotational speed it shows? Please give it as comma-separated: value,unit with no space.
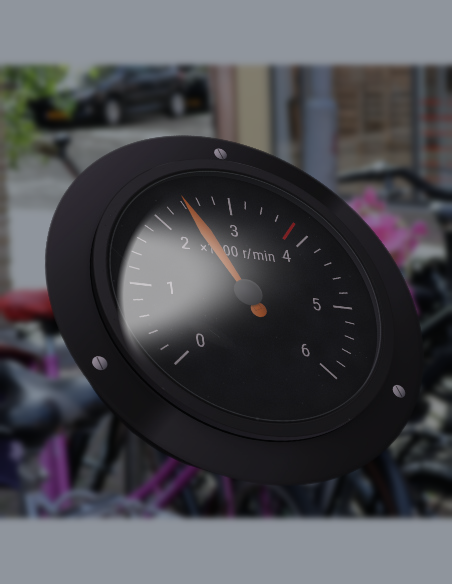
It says 2400,rpm
